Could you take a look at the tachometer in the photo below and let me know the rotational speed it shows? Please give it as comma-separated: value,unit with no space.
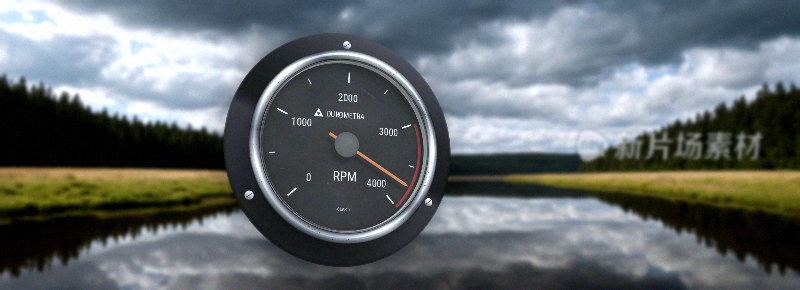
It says 3750,rpm
